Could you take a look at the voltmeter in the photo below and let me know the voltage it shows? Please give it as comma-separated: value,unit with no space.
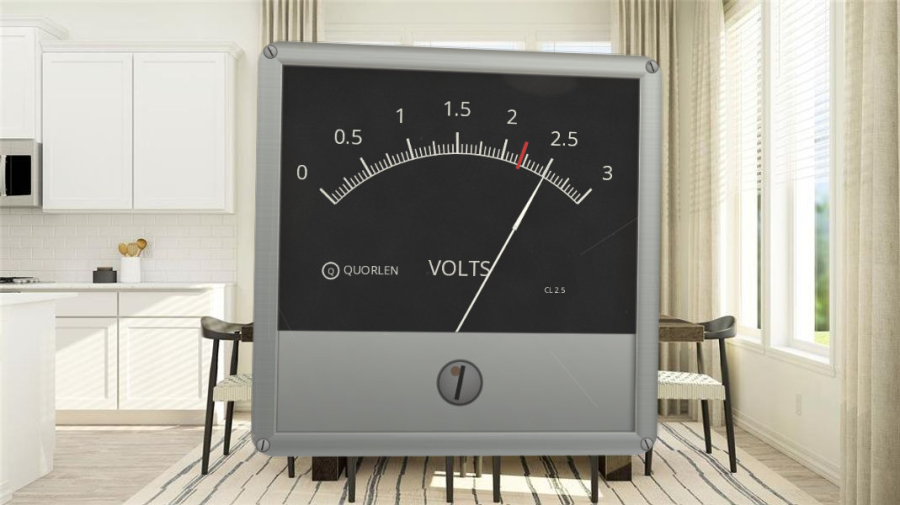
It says 2.5,V
